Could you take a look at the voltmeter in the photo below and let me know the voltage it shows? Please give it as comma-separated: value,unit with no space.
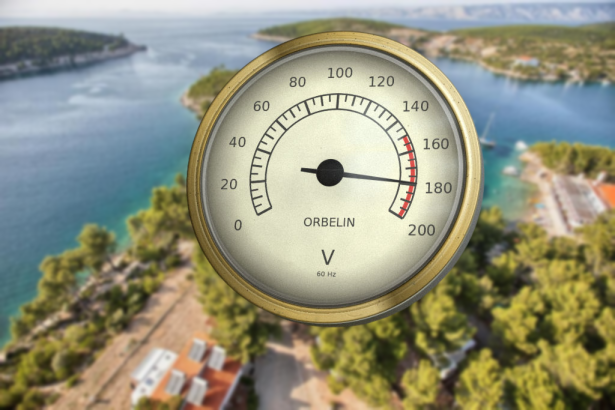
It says 180,V
